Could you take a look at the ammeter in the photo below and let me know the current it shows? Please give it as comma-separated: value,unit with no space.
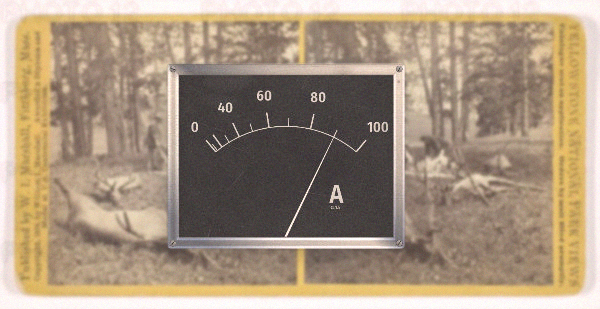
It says 90,A
